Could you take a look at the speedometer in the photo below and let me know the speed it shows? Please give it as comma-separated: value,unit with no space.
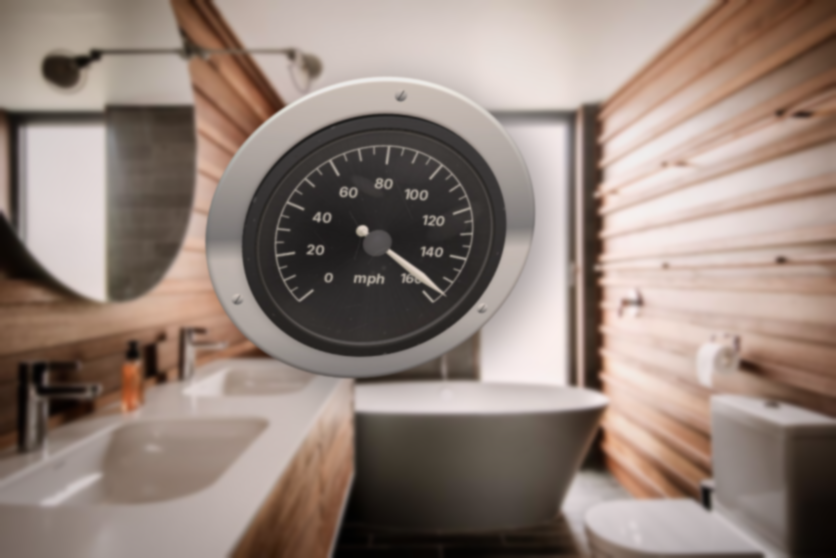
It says 155,mph
